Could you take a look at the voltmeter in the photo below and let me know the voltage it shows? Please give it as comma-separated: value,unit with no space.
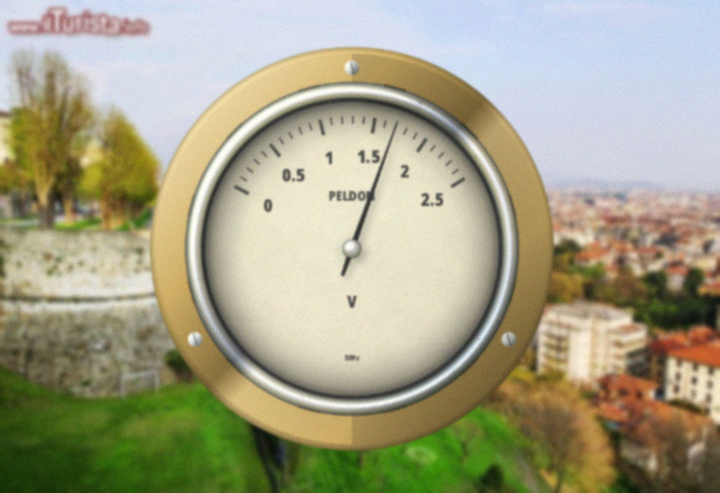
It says 1.7,V
